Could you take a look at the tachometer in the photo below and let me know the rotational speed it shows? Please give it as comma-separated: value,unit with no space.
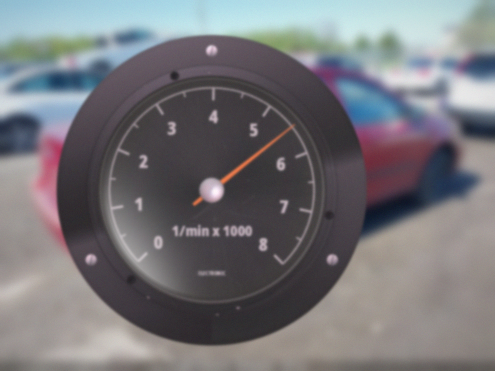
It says 5500,rpm
